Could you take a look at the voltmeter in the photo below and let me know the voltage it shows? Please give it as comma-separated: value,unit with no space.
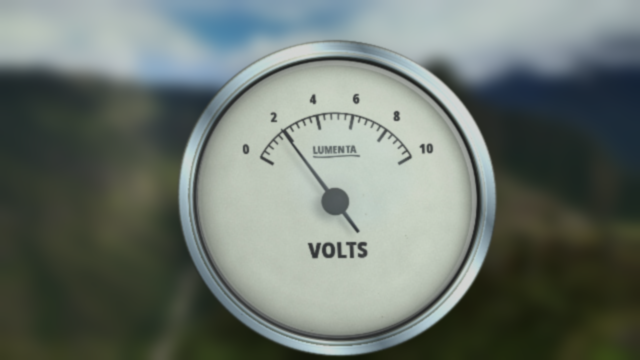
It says 2,V
